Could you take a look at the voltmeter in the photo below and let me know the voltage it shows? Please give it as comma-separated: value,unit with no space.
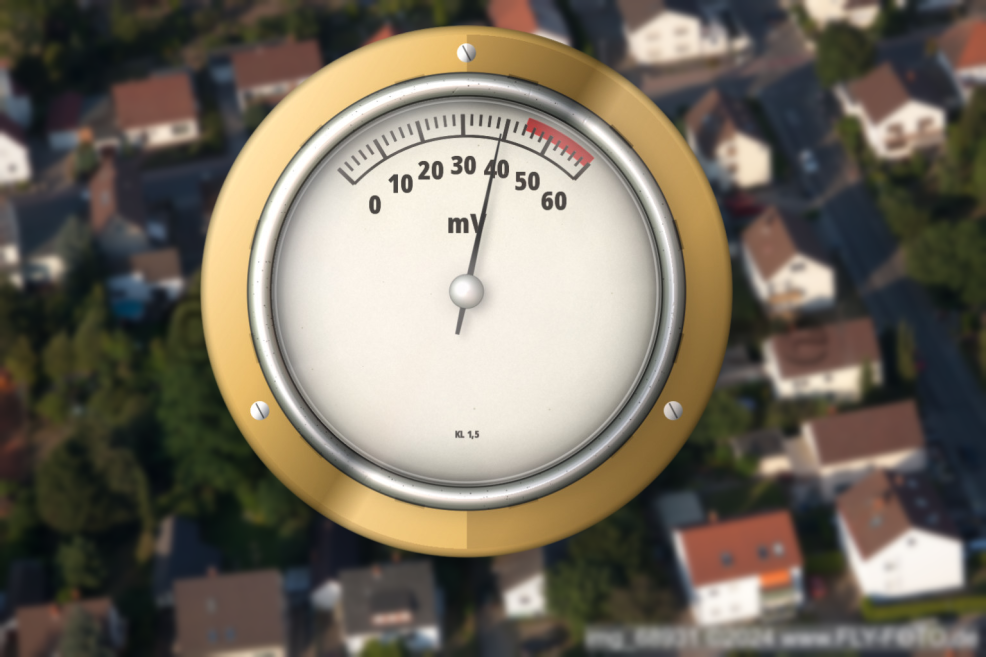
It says 39,mV
